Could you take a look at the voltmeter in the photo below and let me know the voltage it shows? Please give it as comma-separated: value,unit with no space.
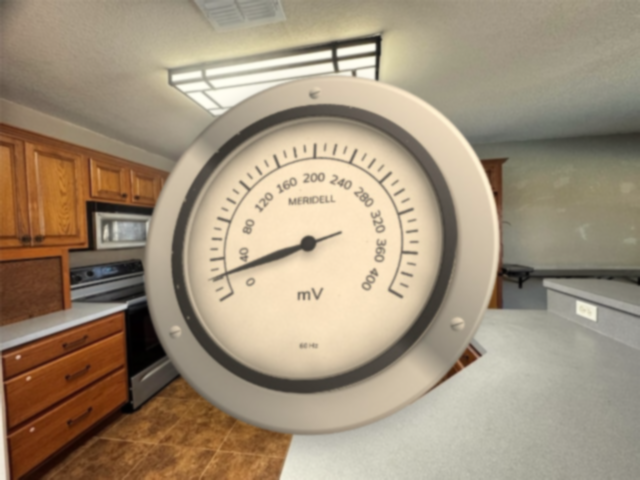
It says 20,mV
